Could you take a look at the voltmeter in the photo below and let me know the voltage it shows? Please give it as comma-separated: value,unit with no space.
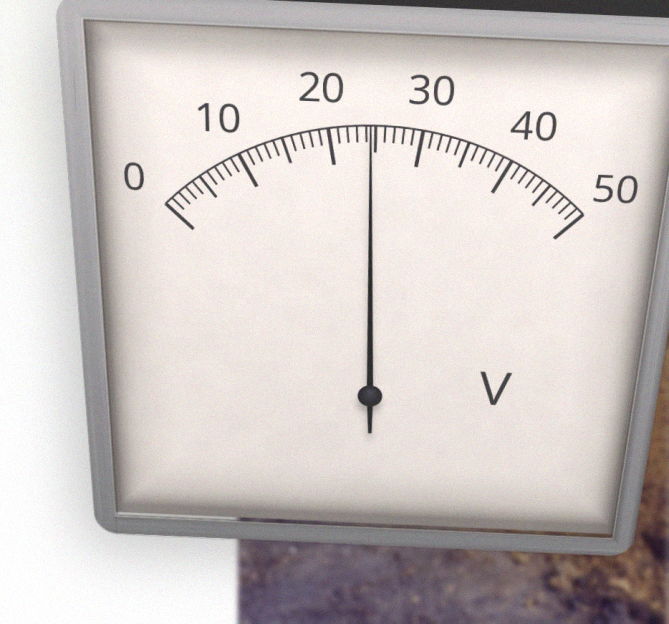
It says 24.5,V
